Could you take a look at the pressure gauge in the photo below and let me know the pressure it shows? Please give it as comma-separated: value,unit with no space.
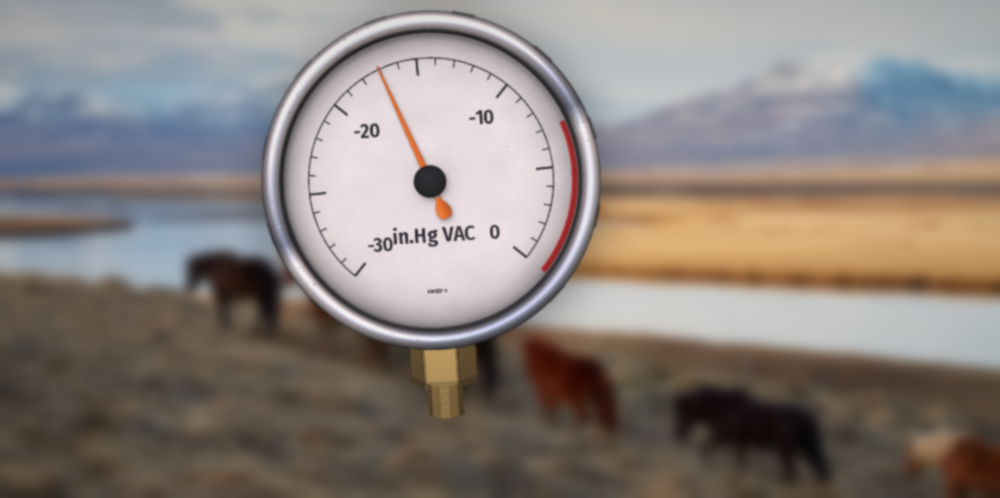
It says -17,inHg
